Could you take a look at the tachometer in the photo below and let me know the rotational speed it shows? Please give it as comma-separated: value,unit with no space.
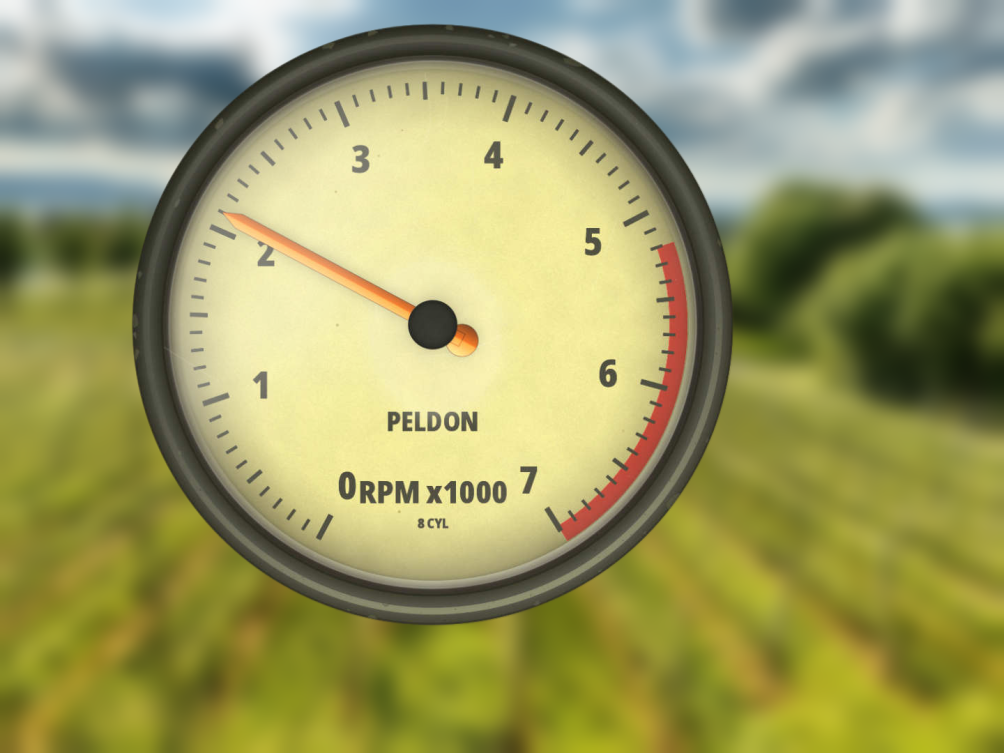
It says 2100,rpm
